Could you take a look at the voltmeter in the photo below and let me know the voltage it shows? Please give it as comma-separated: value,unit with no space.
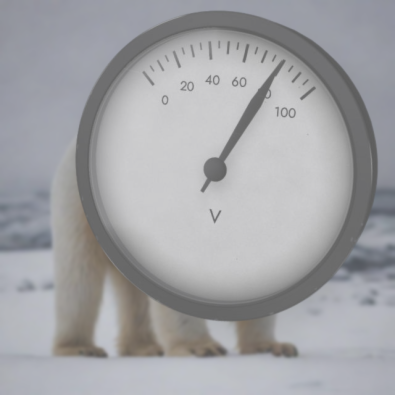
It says 80,V
